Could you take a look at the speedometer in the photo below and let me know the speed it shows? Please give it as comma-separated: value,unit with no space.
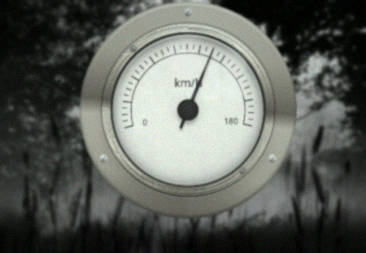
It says 110,km/h
